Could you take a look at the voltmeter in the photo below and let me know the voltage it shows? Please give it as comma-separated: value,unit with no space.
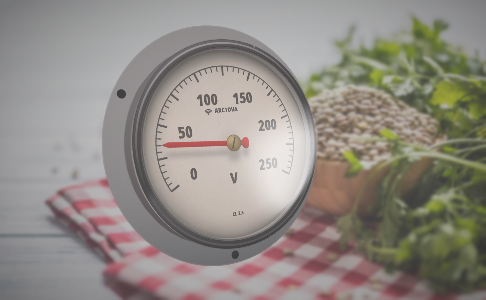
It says 35,V
